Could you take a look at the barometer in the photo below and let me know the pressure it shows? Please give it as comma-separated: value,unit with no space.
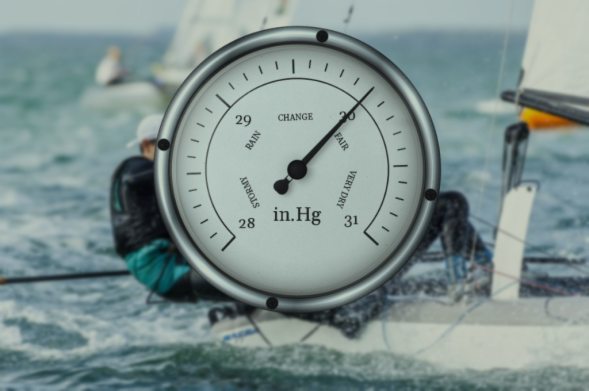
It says 30,inHg
